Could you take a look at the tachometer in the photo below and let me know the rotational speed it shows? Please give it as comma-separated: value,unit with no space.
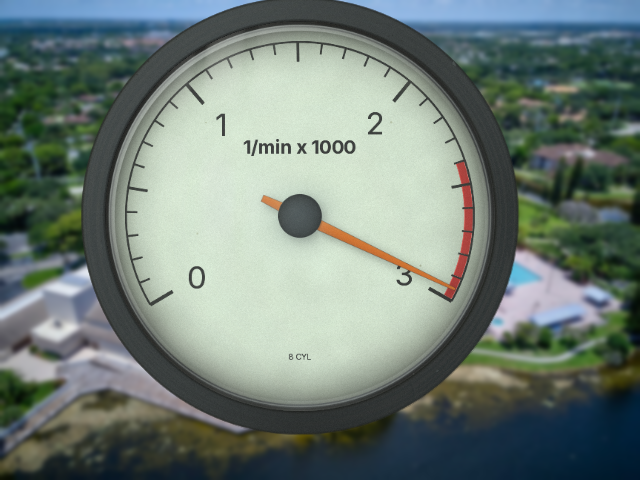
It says 2950,rpm
